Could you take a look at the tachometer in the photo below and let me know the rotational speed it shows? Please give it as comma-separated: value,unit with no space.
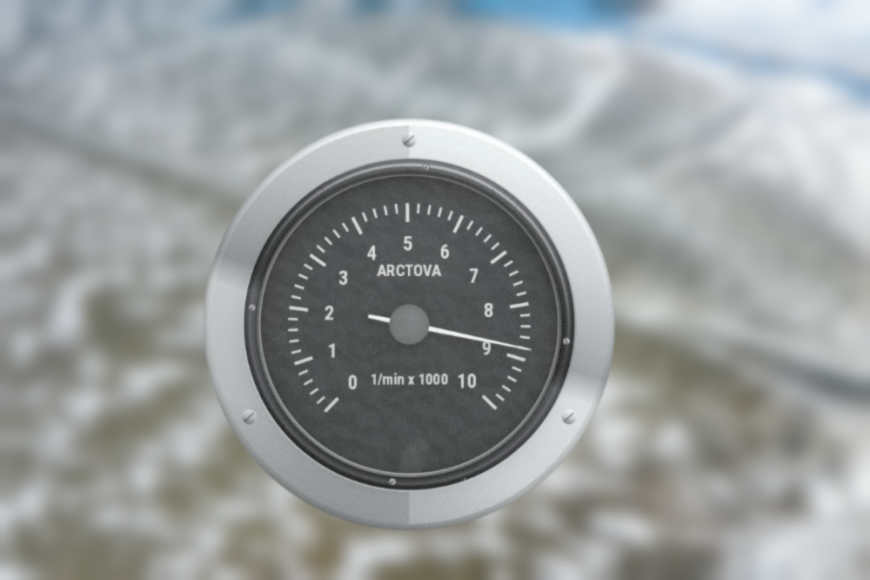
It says 8800,rpm
